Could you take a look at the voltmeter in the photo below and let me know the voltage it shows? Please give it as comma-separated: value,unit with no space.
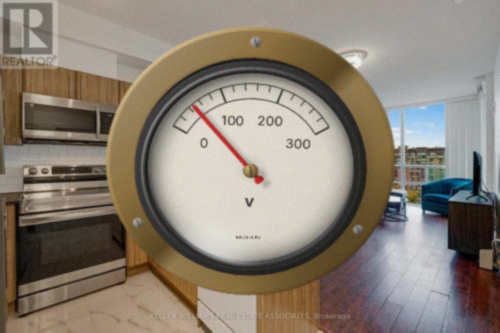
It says 50,V
